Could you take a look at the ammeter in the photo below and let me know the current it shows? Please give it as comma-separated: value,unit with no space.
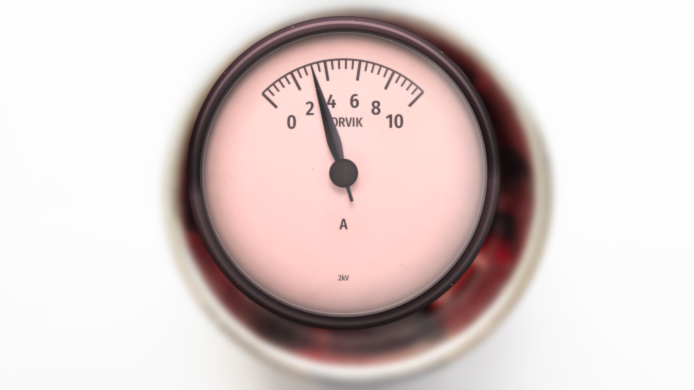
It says 3.2,A
